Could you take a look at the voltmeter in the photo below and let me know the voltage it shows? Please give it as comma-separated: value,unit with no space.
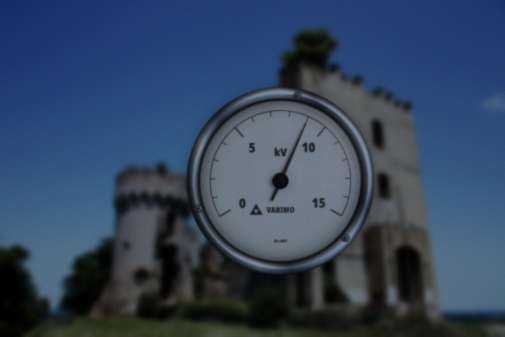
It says 9,kV
